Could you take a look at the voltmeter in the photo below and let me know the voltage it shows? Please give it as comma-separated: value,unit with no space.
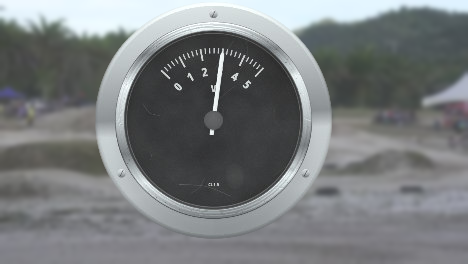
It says 3,V
